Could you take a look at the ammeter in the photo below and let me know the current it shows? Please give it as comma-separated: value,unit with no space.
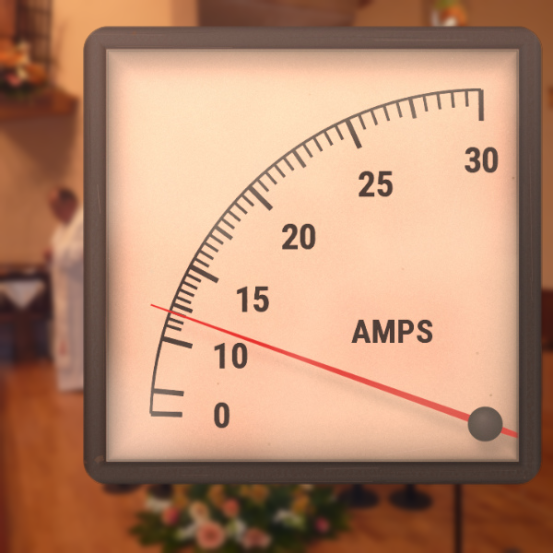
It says 12,A
